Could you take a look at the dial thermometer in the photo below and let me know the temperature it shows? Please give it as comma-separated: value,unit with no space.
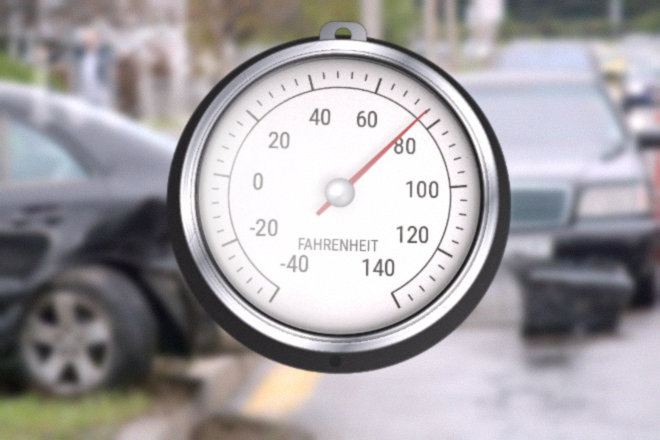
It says 76,°F
